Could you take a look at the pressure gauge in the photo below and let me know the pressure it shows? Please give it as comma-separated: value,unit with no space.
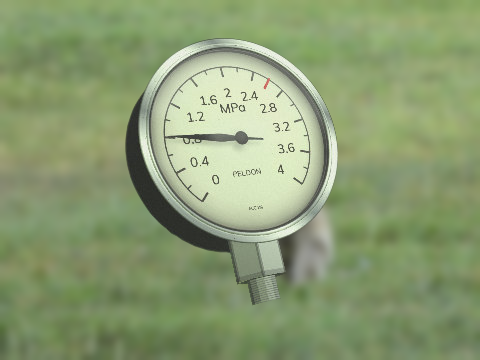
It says 0.8,MPa
